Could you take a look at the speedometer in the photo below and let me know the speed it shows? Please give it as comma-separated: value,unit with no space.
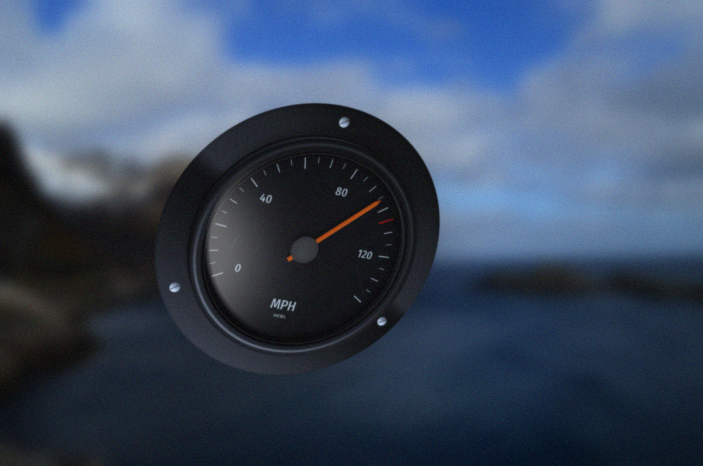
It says 95,mph
